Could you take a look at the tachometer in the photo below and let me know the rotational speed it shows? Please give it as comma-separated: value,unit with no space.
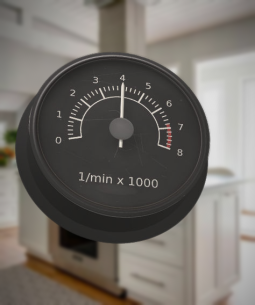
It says 4000,rpm
